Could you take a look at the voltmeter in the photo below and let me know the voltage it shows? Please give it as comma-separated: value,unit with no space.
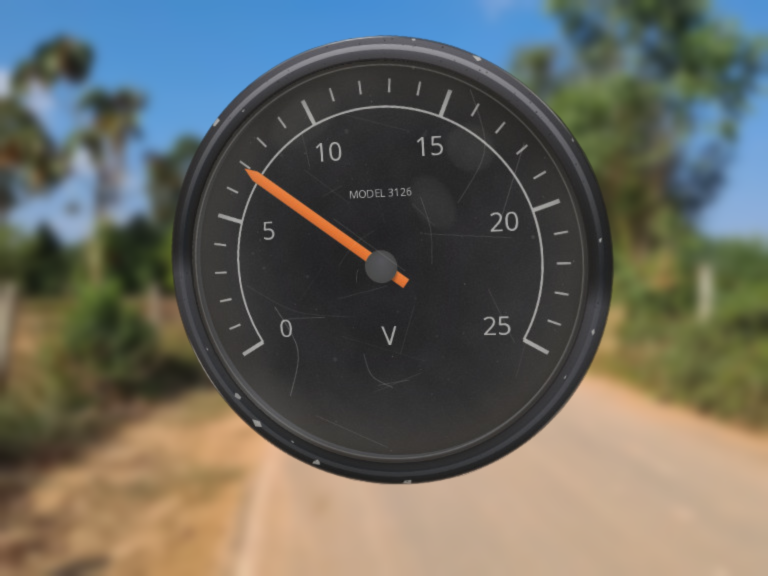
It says 7,V
